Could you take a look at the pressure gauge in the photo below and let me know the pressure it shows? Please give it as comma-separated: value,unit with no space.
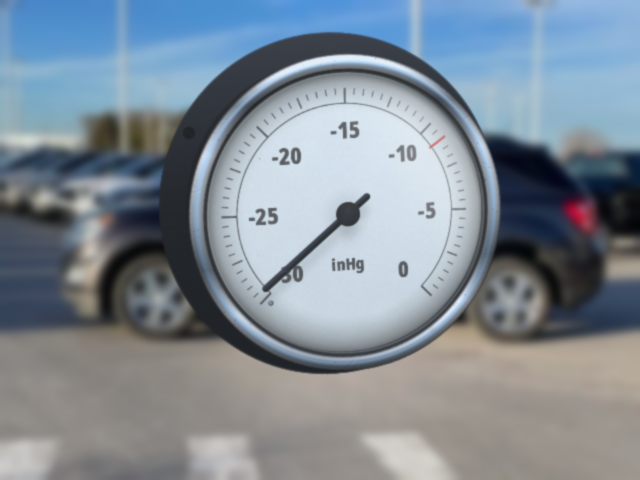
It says -29.5,inHg
